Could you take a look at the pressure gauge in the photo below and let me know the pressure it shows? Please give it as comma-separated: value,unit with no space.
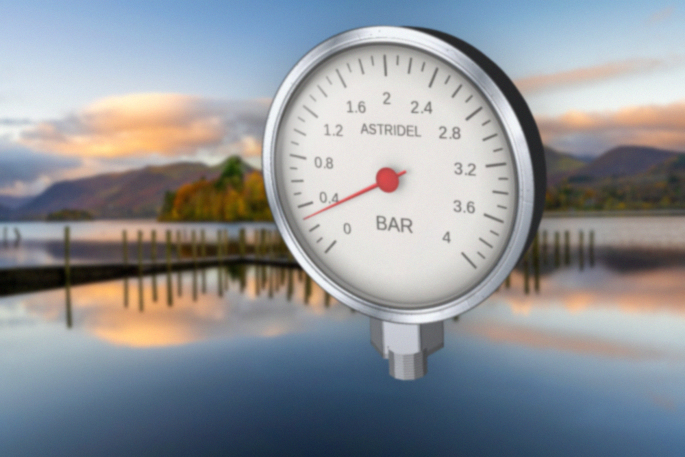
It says 0.3,bar
